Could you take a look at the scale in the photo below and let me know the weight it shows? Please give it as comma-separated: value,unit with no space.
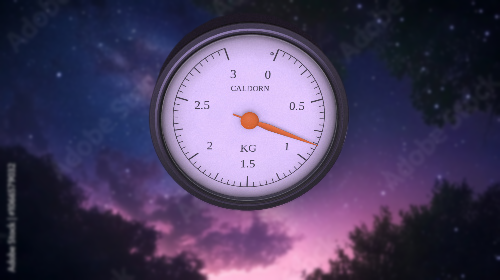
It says 0.85,kg
